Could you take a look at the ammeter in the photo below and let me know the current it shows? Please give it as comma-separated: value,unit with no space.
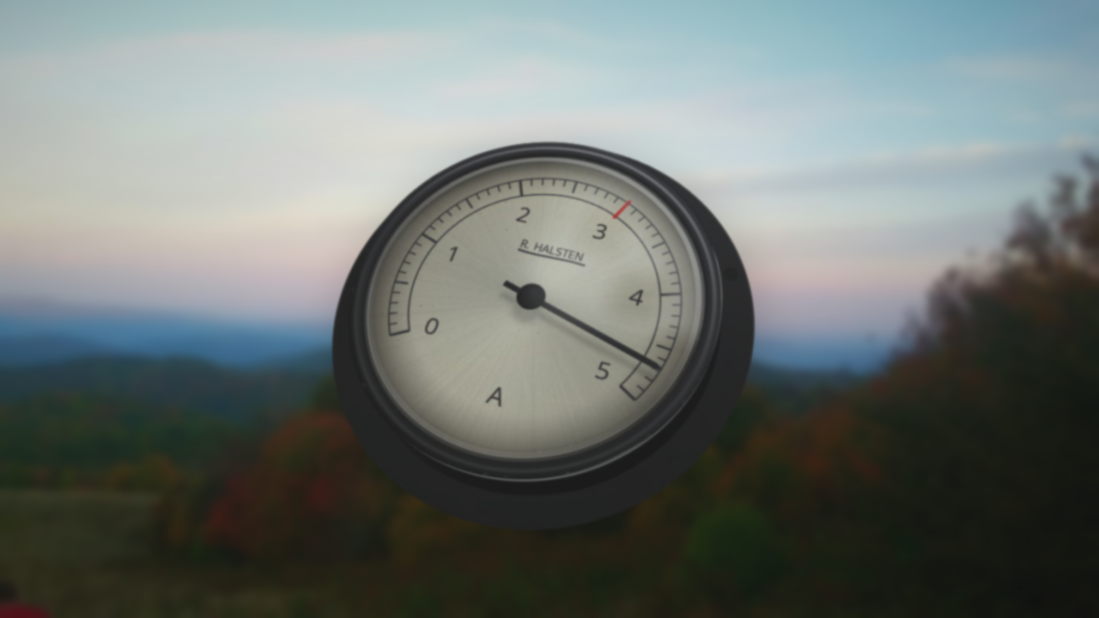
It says 4.7,A
